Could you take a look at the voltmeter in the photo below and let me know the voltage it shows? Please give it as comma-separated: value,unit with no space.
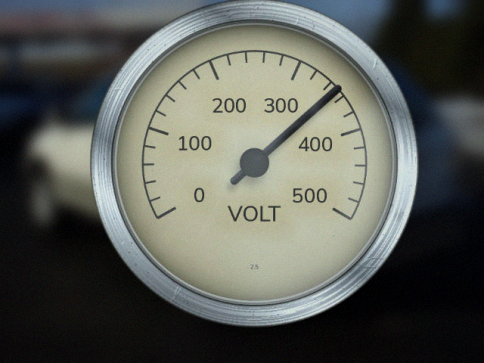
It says 350,V
